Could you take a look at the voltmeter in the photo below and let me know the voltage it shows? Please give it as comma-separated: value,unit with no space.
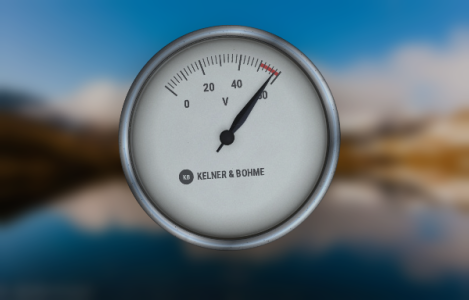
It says 58,V
